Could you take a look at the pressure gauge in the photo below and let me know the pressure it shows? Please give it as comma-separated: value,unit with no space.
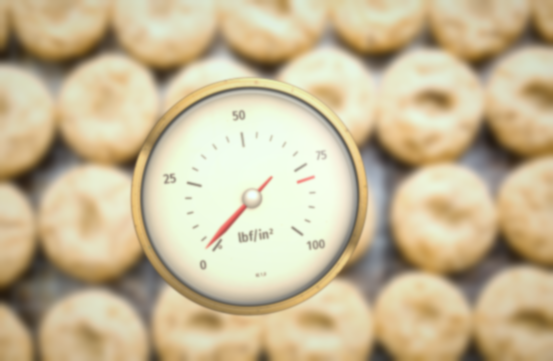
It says 2.5,psi
